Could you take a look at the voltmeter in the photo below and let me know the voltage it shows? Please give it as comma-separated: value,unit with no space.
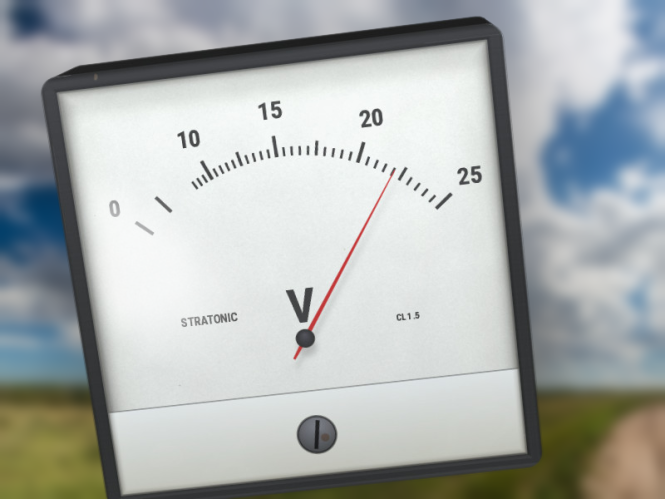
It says 22,V
